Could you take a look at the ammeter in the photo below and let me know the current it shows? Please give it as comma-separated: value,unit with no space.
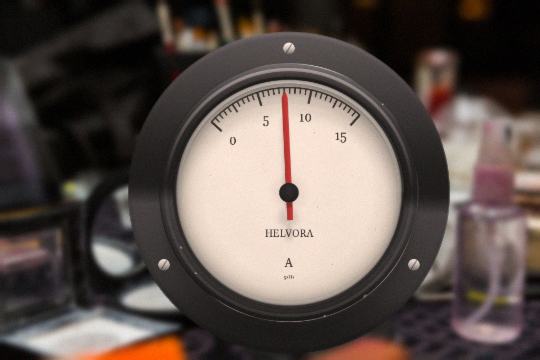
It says 7.5,A
